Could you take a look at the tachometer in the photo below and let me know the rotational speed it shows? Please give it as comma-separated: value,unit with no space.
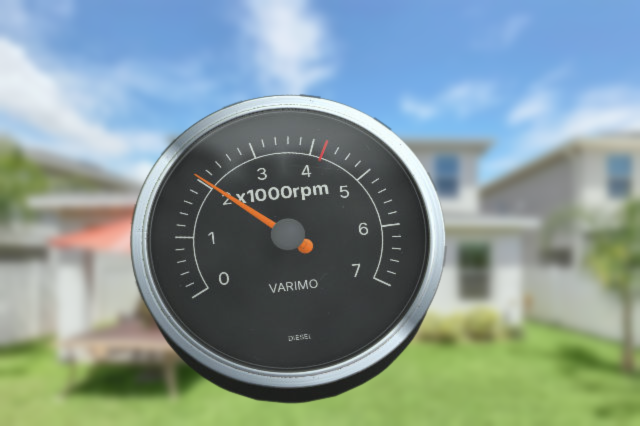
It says 2000,rpm
